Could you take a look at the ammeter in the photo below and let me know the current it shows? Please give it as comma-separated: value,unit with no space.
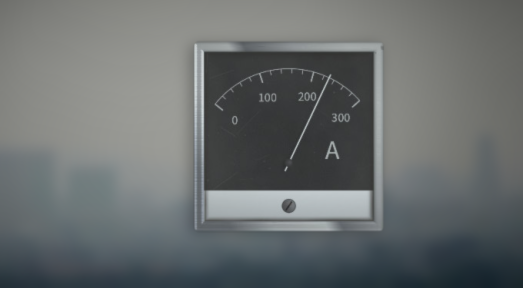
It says 230,A
